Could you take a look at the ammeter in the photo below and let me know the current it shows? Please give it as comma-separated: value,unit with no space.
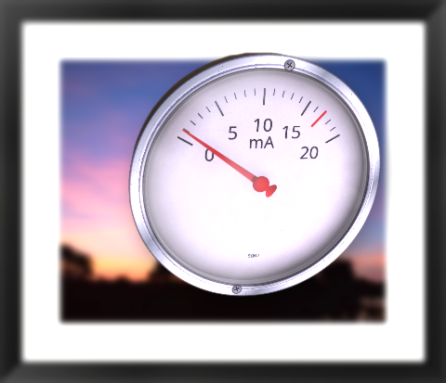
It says 1,mA
